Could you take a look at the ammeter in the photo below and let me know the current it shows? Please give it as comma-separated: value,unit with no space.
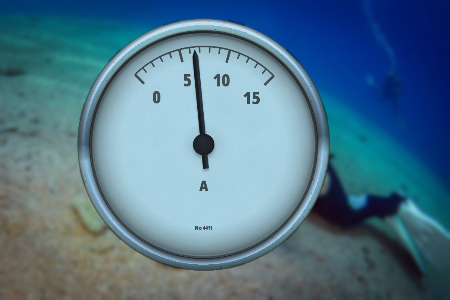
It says 6.5,A
